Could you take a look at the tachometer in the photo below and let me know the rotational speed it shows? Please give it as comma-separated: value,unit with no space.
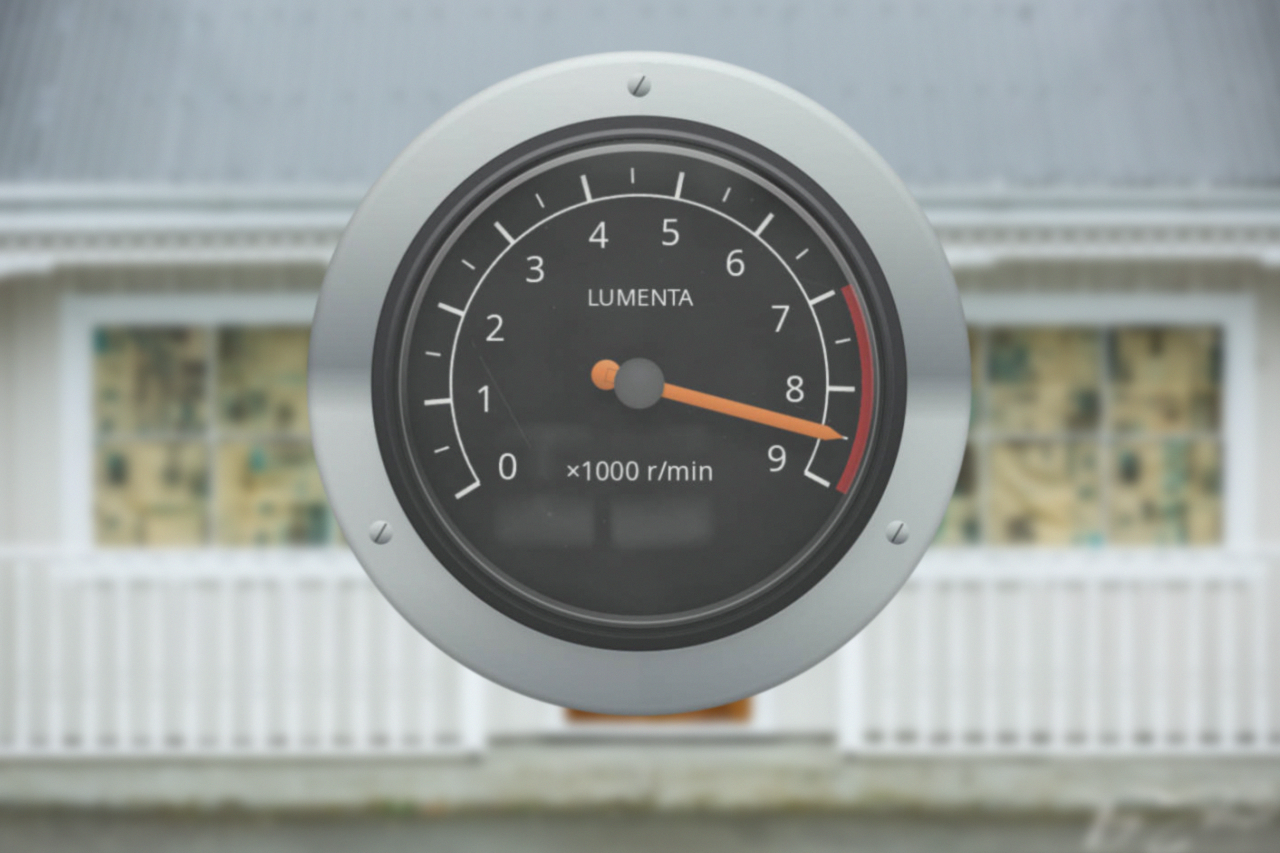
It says 8500,rpm
